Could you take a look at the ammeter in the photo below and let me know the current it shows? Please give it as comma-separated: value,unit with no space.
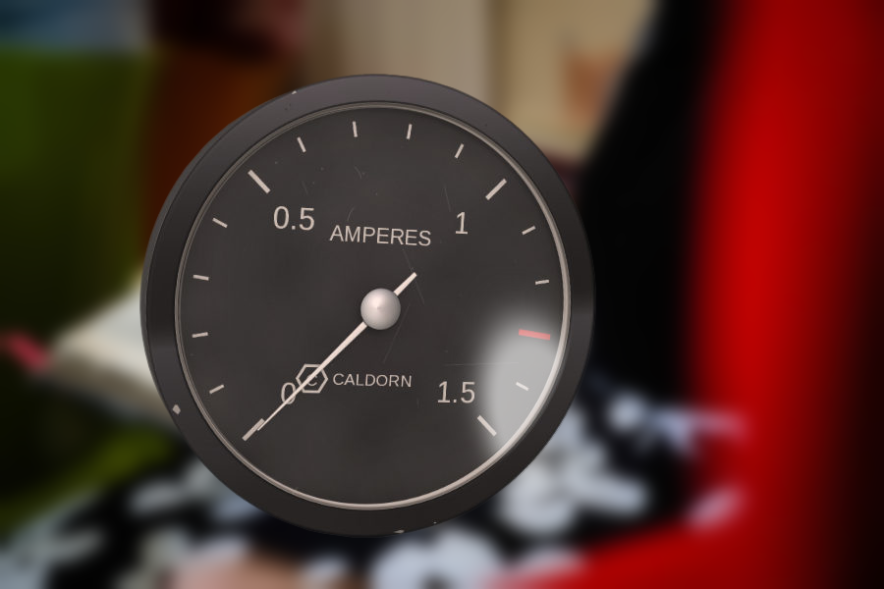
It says 0,A
